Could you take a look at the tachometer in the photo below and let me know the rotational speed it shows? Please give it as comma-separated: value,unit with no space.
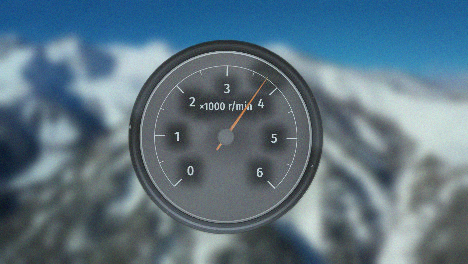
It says 3750,rpm
